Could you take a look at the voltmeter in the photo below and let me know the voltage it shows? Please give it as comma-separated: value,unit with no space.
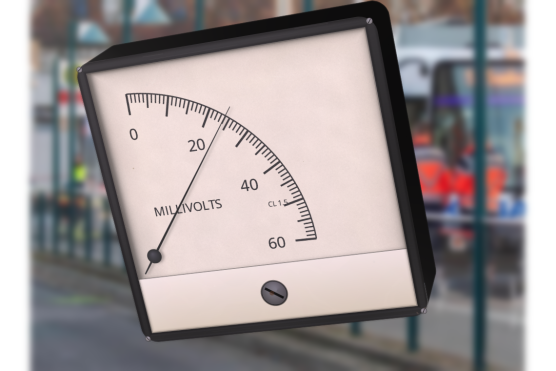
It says 24,mV
